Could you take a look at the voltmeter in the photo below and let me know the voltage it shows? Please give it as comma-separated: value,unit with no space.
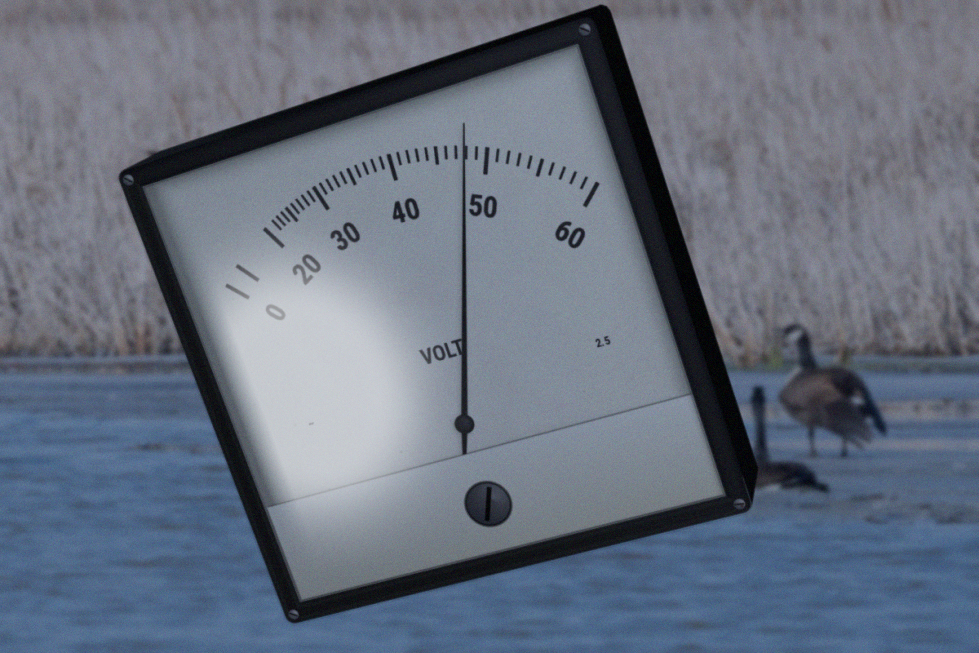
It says 48,V
